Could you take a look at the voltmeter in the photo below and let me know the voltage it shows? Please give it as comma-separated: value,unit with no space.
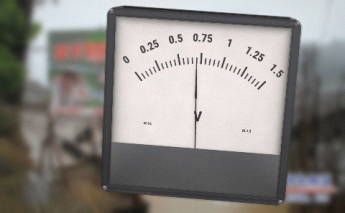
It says 0.7,V
